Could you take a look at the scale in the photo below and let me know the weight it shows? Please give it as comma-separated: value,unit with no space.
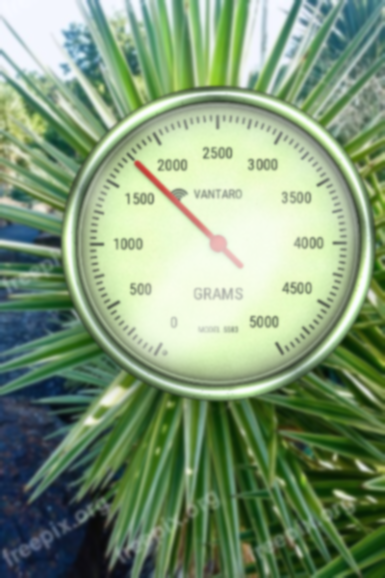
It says 1750,g
